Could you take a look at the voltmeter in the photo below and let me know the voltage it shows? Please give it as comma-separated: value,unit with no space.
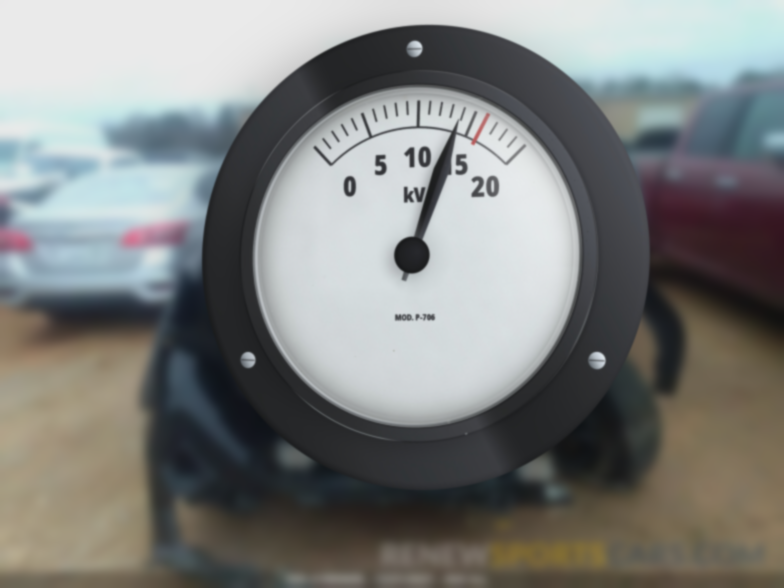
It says 14,kV
